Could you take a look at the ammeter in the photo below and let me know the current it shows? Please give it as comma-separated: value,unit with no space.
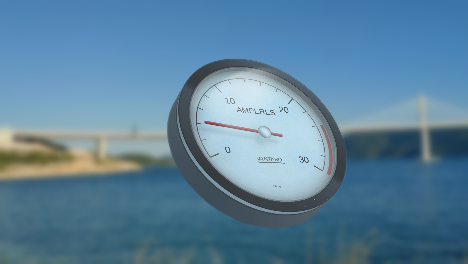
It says 4,A
